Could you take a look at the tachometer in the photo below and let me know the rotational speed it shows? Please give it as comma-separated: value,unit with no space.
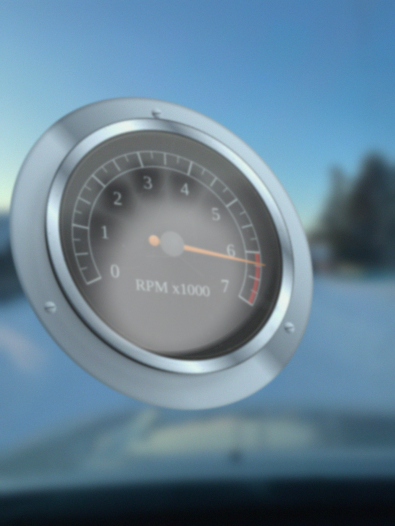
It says 6250,rpm
